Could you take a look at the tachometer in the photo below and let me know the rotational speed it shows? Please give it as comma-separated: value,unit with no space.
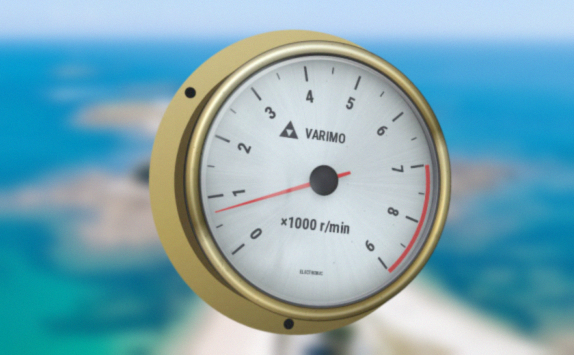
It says 750,rpm
